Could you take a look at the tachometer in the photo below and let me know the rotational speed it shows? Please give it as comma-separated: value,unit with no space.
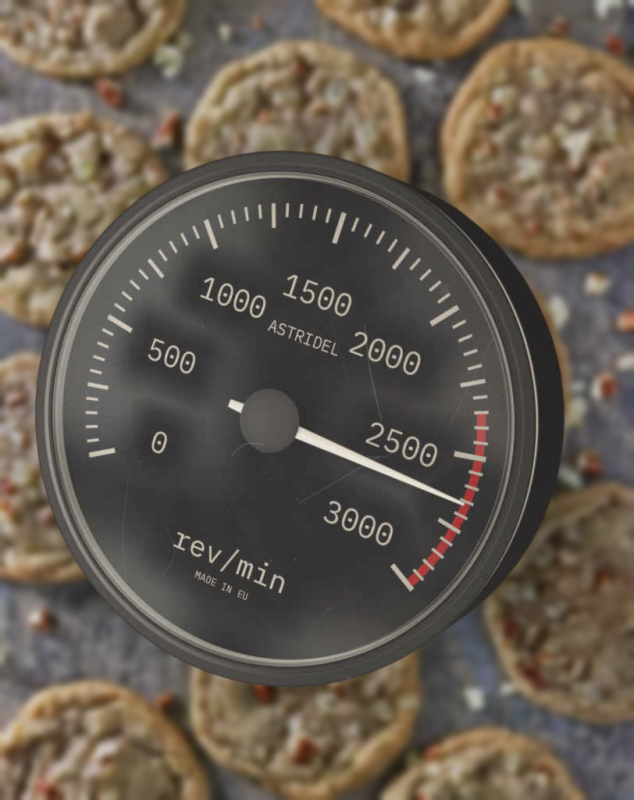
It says 2650,rpm
